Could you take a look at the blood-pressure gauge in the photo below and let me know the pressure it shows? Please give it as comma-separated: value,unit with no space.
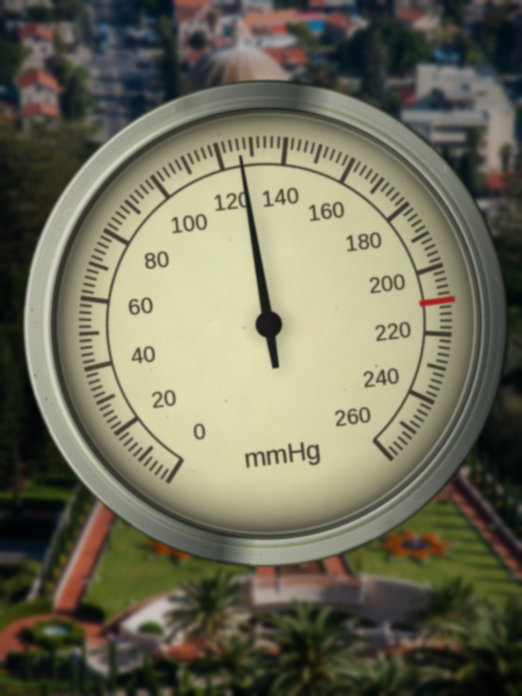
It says 126,mmHg
